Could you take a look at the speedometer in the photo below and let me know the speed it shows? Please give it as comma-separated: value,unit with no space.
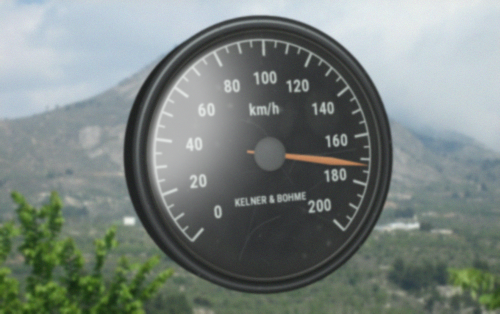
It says 172.5,km/h
